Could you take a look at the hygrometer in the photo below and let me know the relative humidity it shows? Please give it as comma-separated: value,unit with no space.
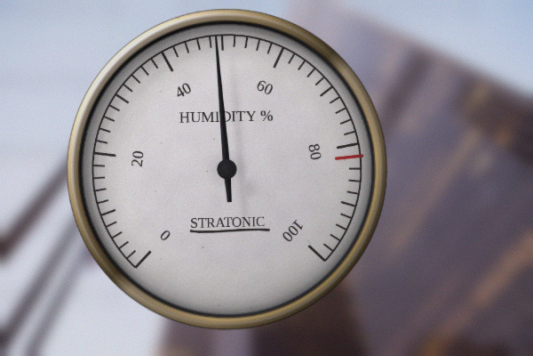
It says 49,%
